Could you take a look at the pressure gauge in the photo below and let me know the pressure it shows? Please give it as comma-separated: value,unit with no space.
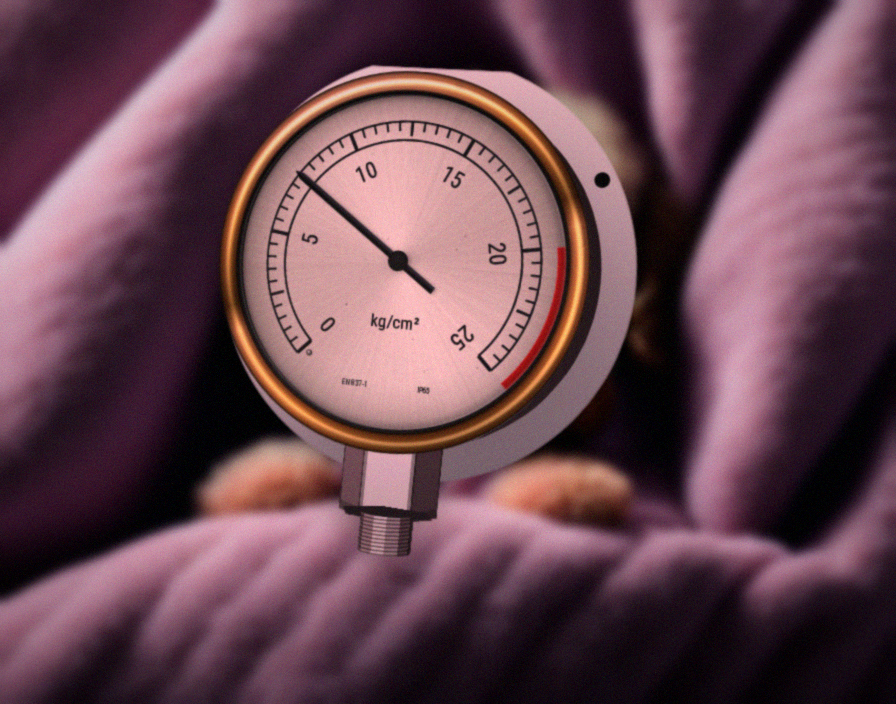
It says 7.5,kg/cm²
